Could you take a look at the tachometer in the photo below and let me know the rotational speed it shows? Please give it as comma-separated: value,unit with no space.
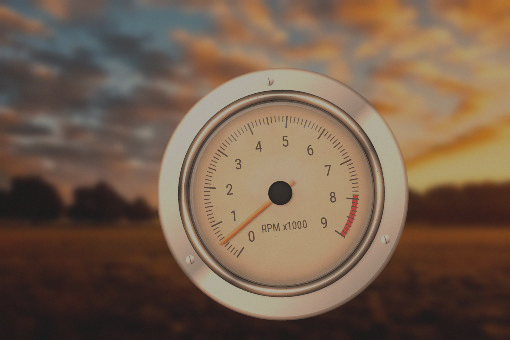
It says 500,rpm
